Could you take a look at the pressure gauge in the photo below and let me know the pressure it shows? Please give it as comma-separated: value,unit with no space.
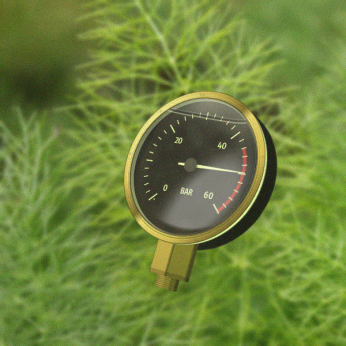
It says 50,bar
